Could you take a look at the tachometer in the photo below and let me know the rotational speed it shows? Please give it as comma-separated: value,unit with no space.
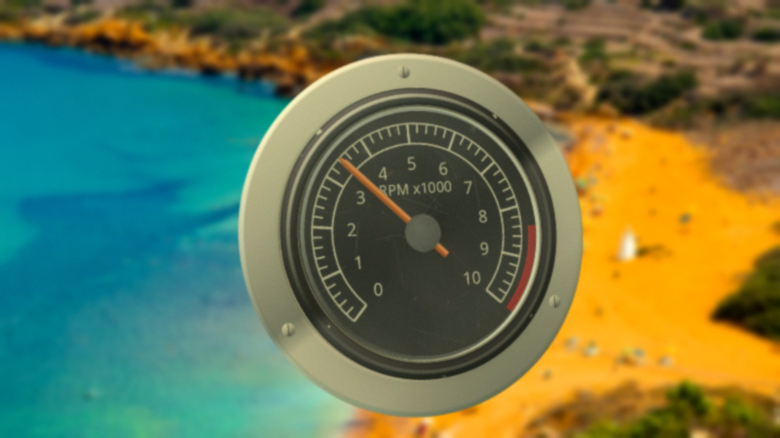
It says 3400,rpm
